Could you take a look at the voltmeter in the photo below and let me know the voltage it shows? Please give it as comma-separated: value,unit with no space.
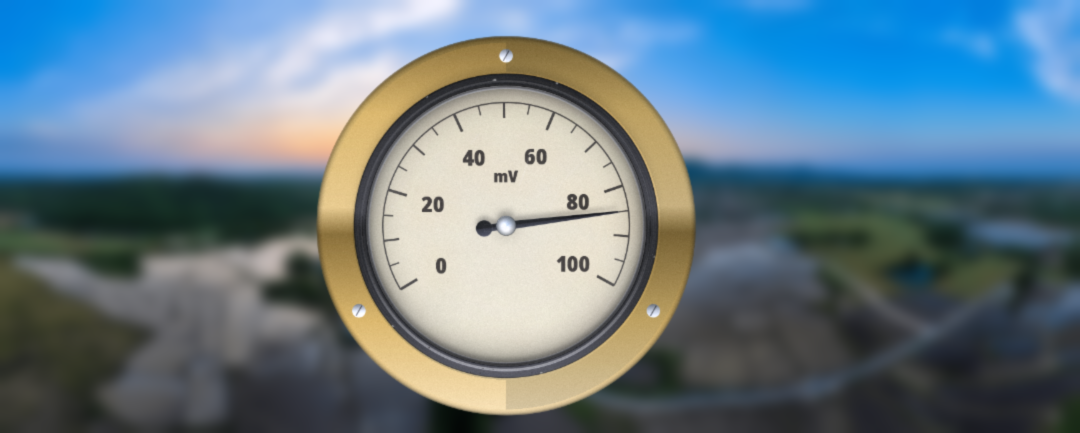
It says 85,mV
